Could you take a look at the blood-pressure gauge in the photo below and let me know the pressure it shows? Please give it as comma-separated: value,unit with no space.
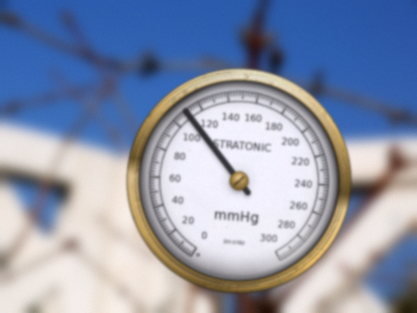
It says 110,mmHg
